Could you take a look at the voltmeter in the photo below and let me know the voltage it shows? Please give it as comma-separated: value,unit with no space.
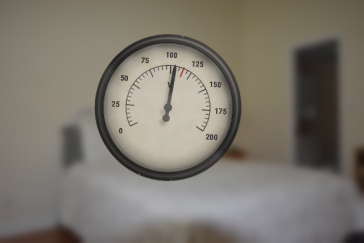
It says 105,V
